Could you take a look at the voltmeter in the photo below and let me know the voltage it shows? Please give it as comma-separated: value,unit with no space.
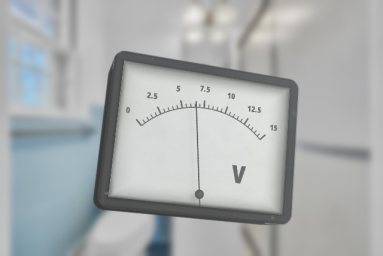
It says 6.5,V
